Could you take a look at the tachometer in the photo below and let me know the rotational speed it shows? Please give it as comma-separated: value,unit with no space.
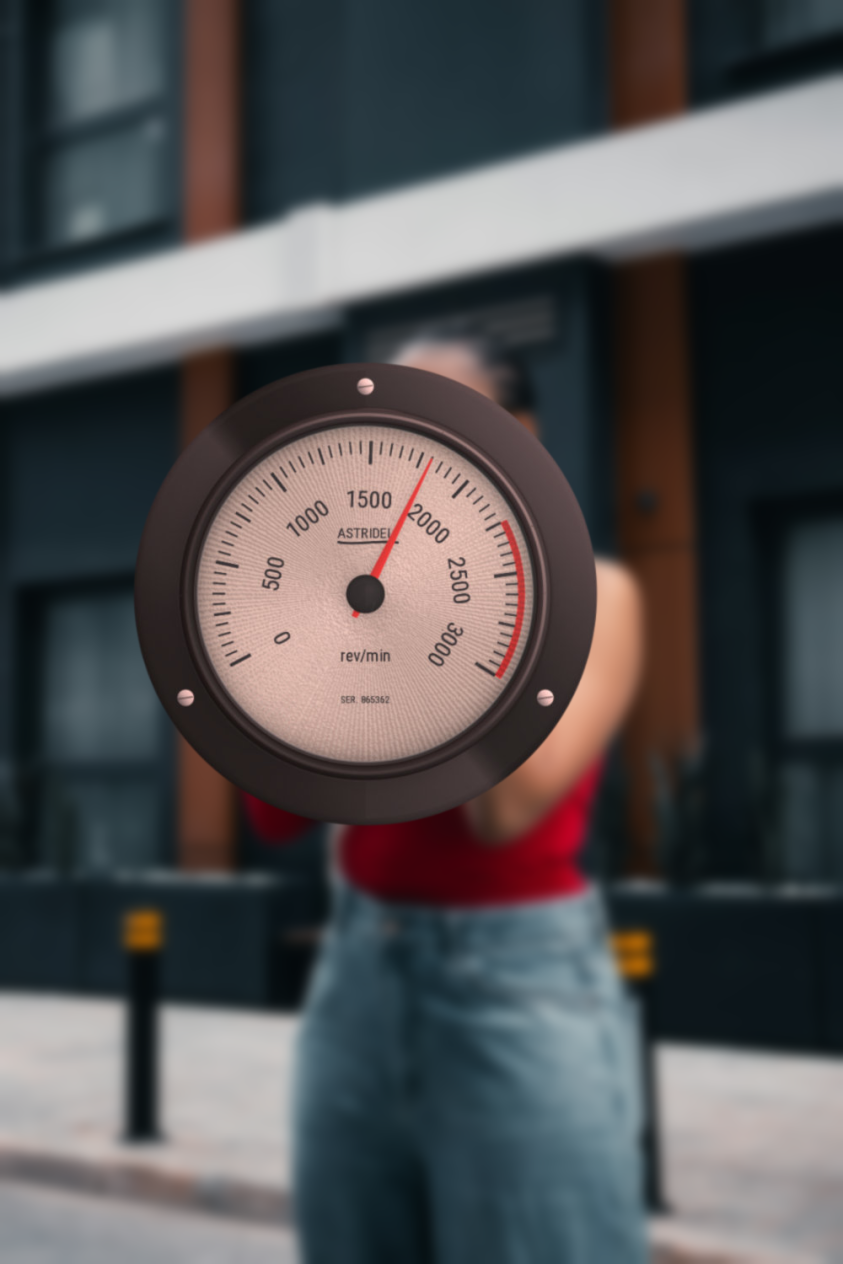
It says 1800,rpm
